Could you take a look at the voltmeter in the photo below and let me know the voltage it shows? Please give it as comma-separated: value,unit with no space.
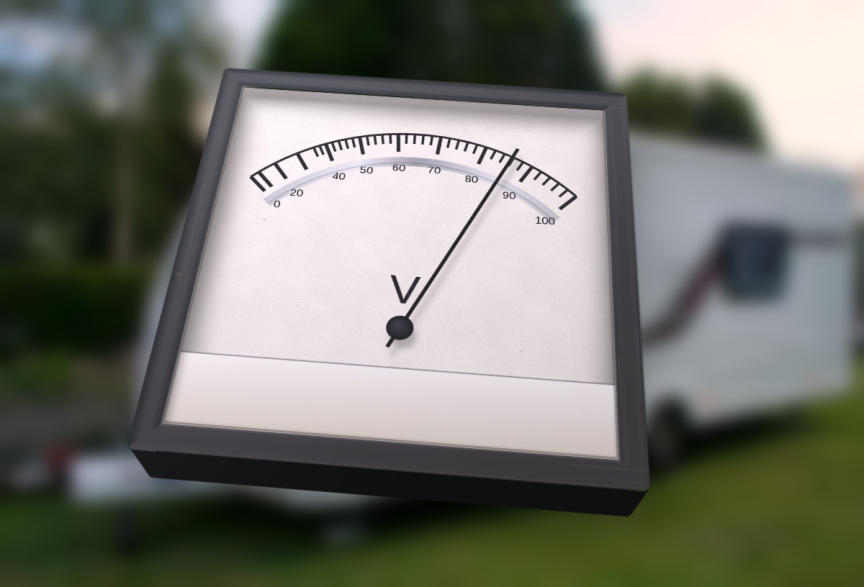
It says 86,V
